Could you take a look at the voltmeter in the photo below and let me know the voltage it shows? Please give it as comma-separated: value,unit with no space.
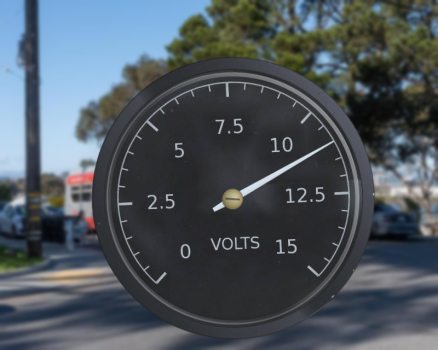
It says 11,V
